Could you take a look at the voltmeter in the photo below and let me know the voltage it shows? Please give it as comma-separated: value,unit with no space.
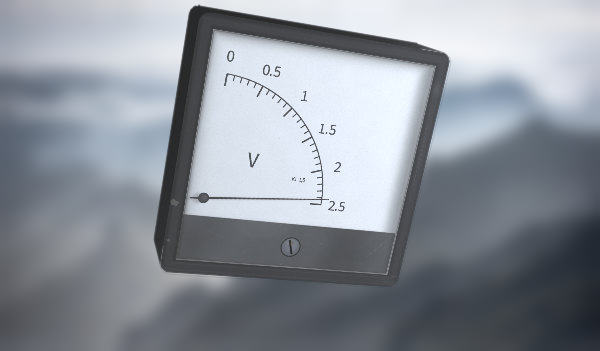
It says 2.4,V
